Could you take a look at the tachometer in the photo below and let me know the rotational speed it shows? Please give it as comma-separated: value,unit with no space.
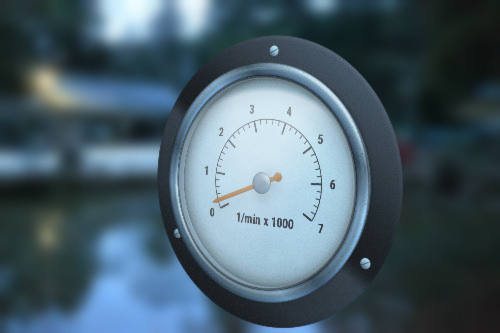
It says 200,rpm
